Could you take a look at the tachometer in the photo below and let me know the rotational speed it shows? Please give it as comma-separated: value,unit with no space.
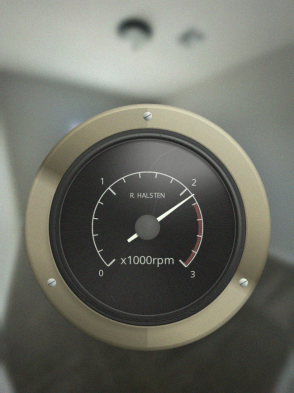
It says 2100,rpm
